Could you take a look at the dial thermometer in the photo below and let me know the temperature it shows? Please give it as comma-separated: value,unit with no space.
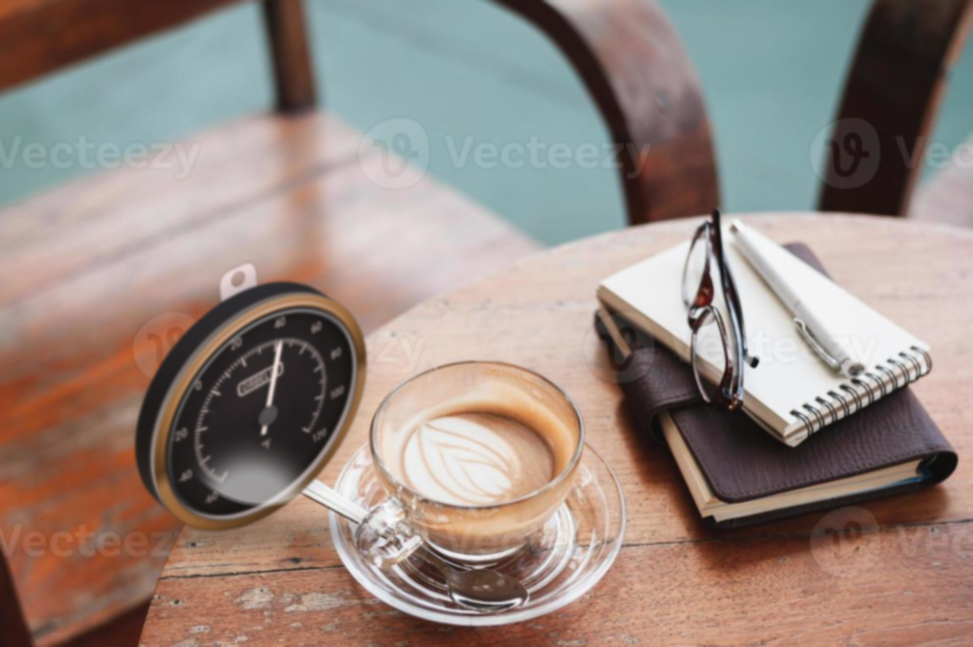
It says 40,°F
